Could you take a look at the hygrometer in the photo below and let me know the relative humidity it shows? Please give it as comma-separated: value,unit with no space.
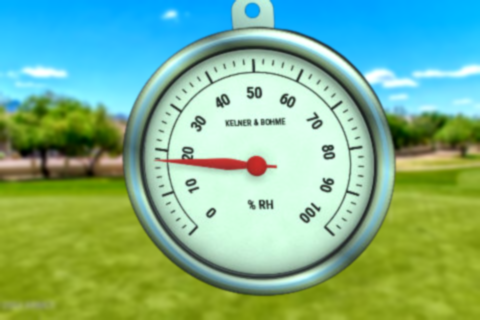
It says 18,%
